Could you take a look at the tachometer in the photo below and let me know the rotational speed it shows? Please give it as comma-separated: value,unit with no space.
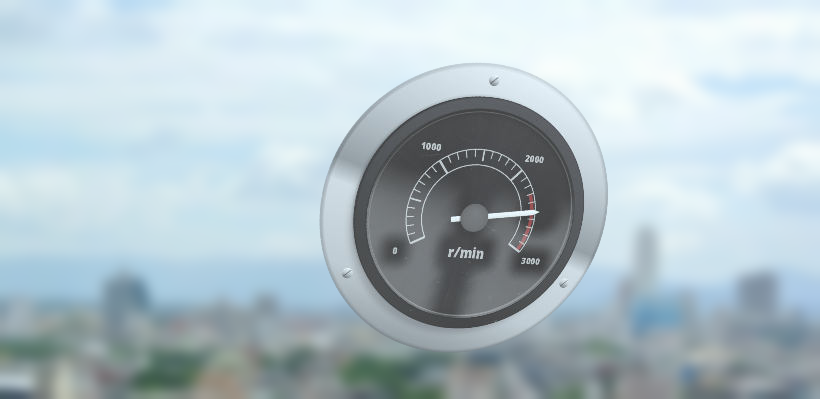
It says 2500,rpm
